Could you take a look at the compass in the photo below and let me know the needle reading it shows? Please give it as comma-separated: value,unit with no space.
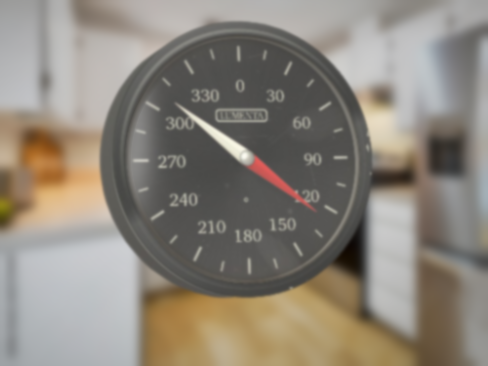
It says 127.5,°
